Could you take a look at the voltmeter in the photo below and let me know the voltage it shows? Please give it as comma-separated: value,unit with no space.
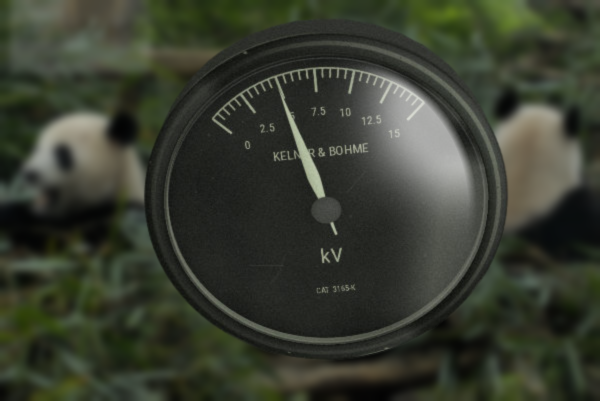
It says 5,kV
